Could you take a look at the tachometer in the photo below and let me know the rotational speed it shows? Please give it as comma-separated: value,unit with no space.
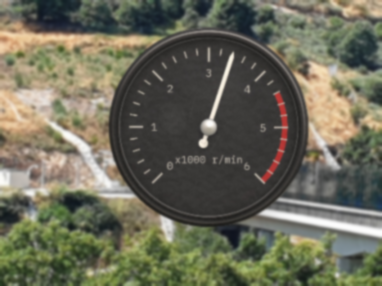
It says 3400,rpm
